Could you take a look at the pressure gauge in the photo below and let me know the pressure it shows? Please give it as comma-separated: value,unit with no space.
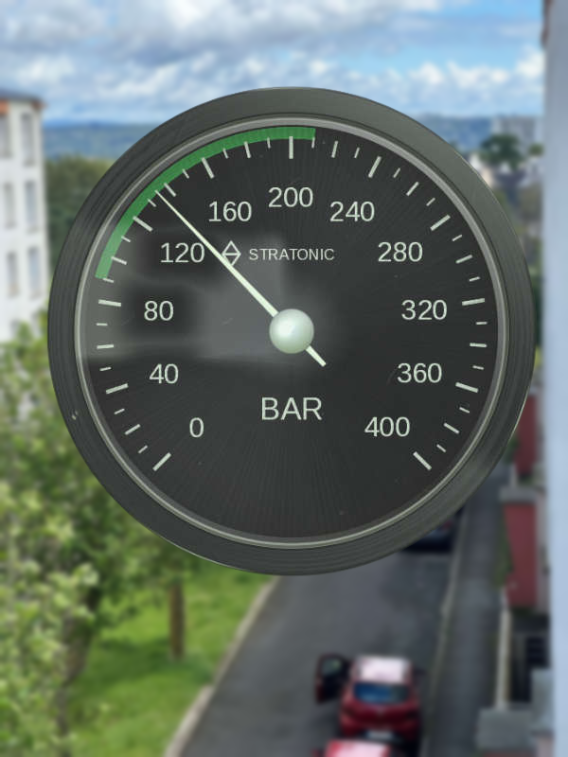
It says 135,bar
